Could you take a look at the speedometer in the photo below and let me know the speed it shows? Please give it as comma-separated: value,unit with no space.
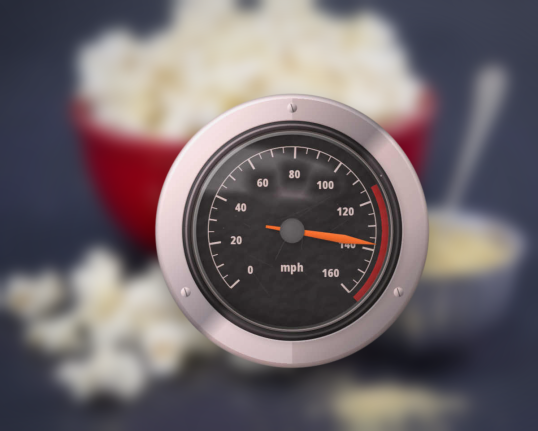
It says 137.5,mph
